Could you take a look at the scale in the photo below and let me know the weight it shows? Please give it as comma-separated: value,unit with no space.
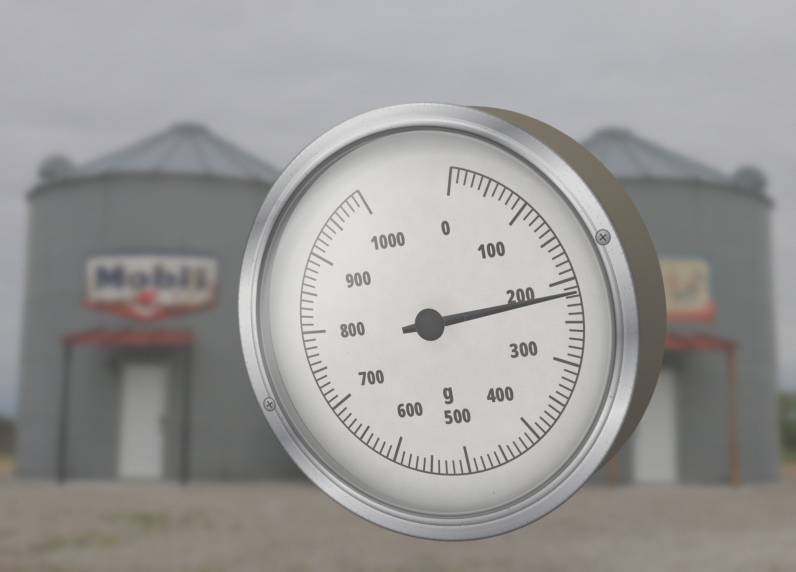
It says 215,g
